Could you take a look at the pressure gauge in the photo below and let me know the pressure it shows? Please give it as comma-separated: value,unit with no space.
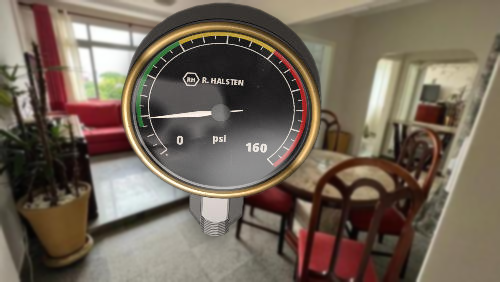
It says 20,psi
